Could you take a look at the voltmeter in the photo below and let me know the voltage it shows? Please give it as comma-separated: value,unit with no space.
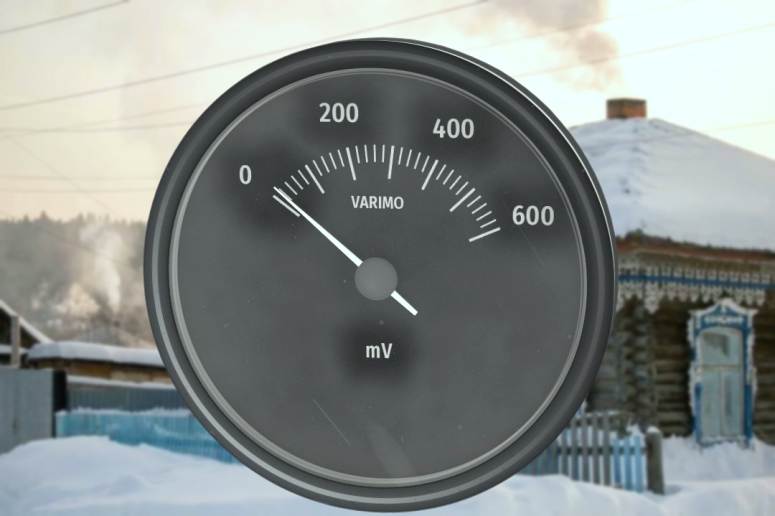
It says 20,mV
